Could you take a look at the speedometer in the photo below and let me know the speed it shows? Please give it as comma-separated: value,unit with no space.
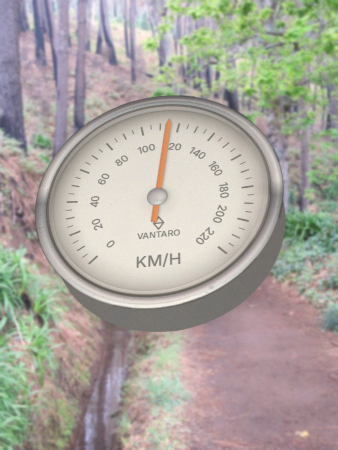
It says 115,km/h
